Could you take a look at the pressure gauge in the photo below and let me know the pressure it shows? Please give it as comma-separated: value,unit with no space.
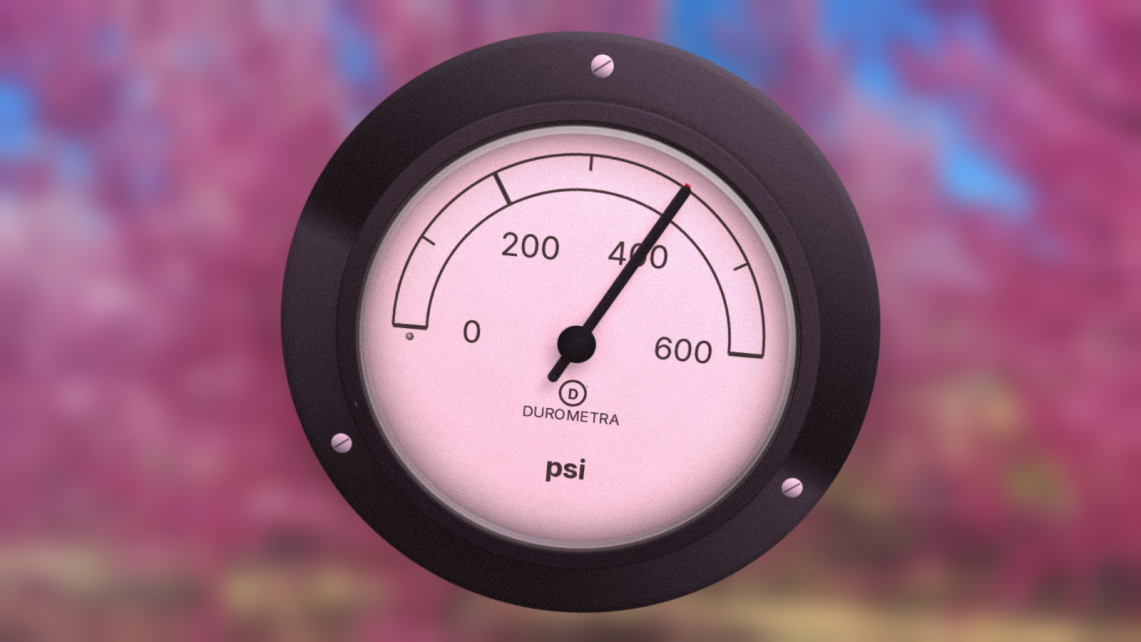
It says 400,psi
